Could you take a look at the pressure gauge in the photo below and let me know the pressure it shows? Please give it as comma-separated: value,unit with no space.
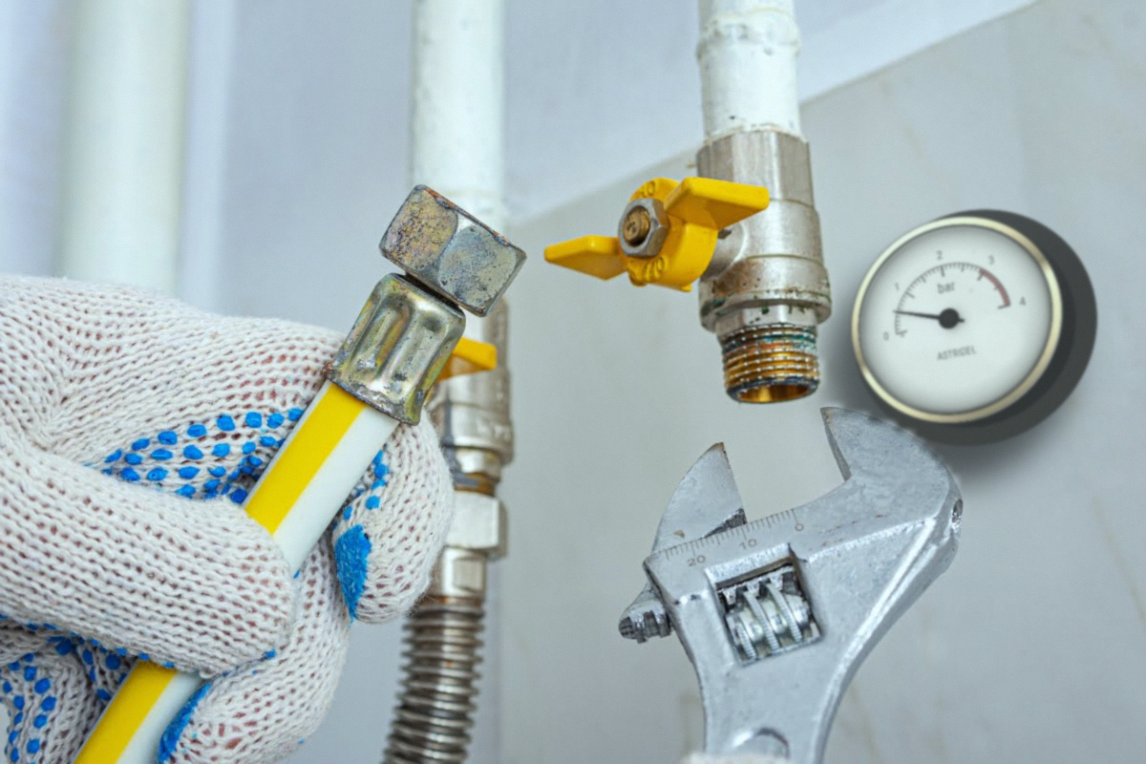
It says 0.5,bar
